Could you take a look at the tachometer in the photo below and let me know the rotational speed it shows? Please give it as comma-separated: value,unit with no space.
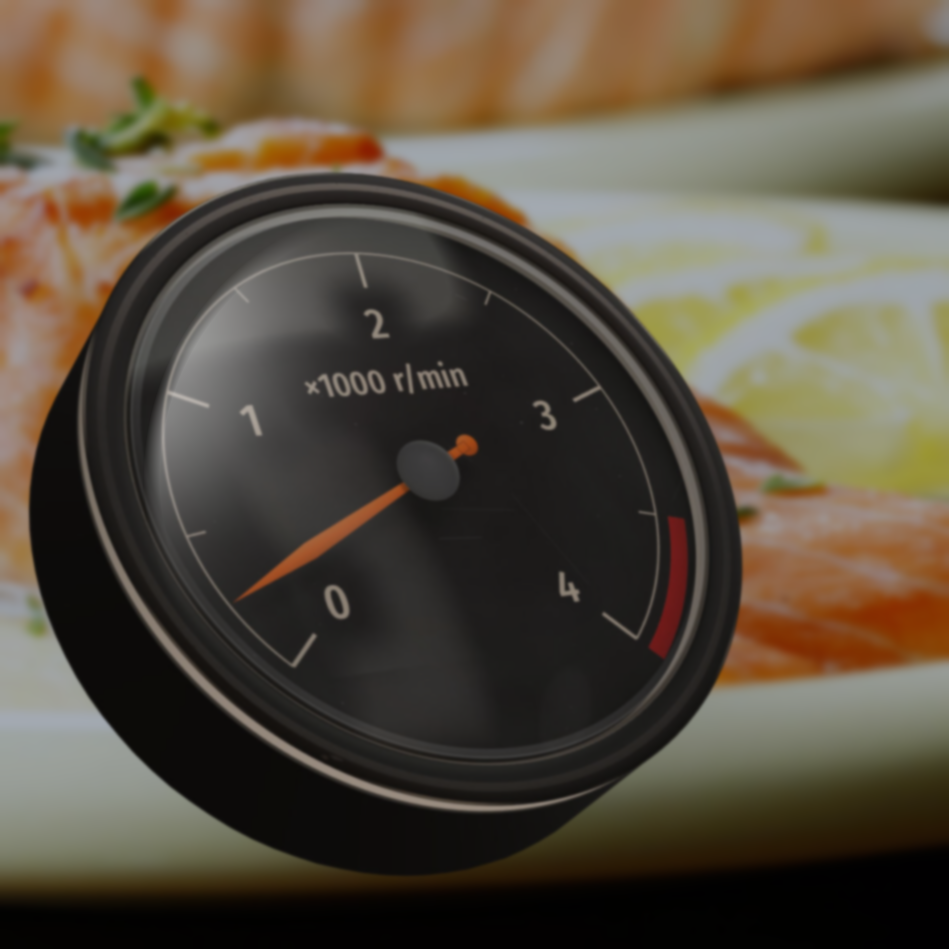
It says 250,rpm
